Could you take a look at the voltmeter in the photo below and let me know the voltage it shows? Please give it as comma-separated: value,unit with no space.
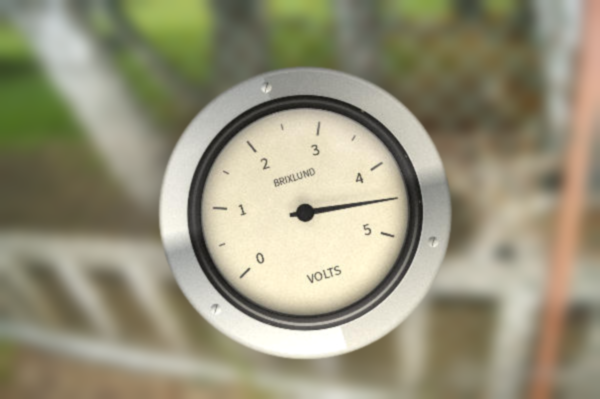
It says 4.5,V
